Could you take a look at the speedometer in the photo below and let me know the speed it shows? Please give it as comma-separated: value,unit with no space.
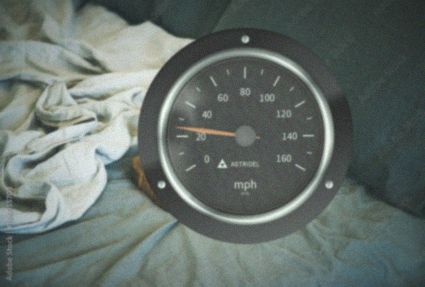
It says 25,mph
